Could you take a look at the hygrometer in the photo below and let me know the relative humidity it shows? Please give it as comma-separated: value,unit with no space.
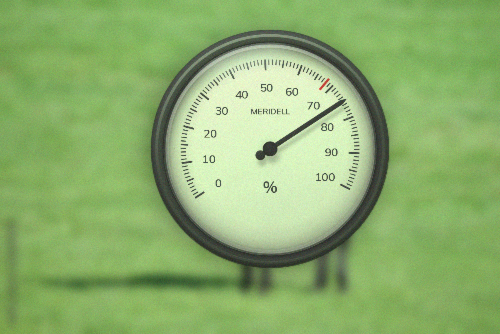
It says 75,%
